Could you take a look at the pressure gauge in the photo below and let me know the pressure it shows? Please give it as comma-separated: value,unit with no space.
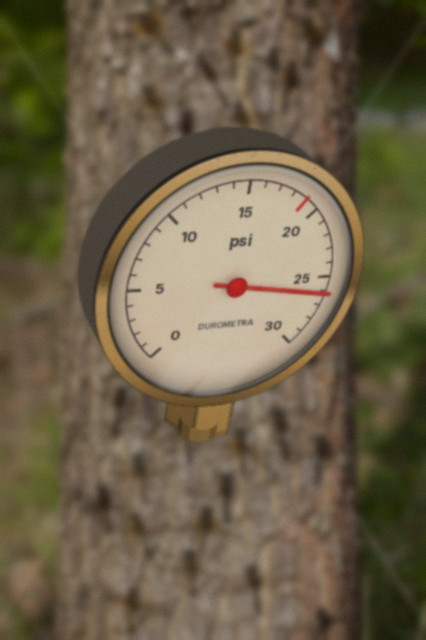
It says 26,psi
